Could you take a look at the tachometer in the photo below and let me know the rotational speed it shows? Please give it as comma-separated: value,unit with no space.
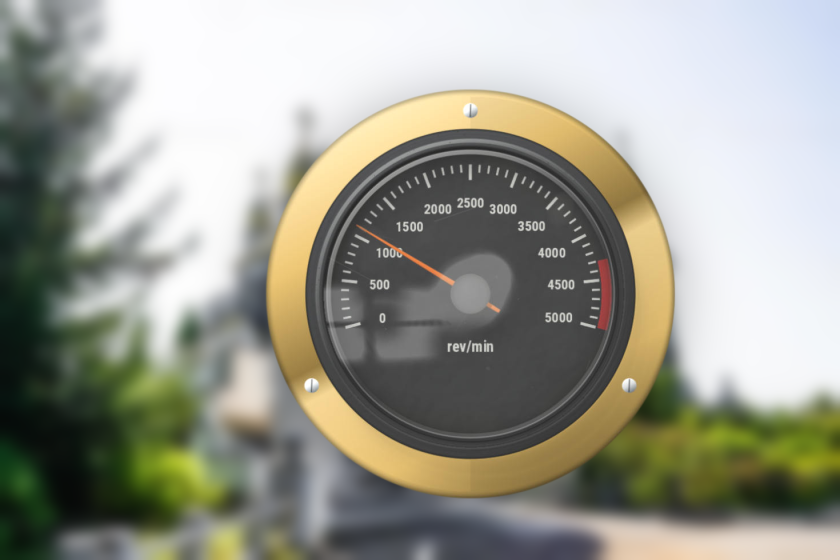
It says 1100,rpm
